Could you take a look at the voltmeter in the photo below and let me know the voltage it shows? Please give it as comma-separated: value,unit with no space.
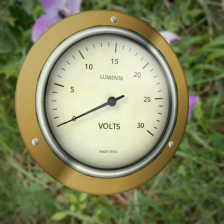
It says 0,V
